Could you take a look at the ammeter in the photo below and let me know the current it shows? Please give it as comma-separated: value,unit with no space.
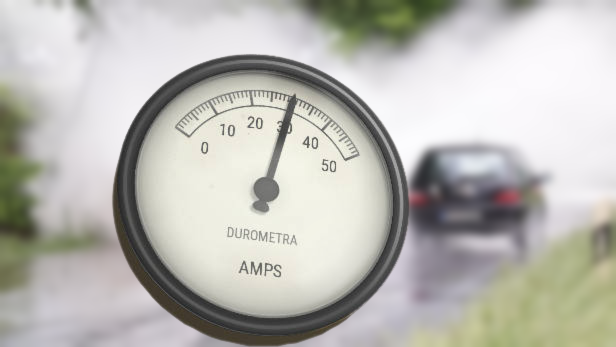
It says 30,A
